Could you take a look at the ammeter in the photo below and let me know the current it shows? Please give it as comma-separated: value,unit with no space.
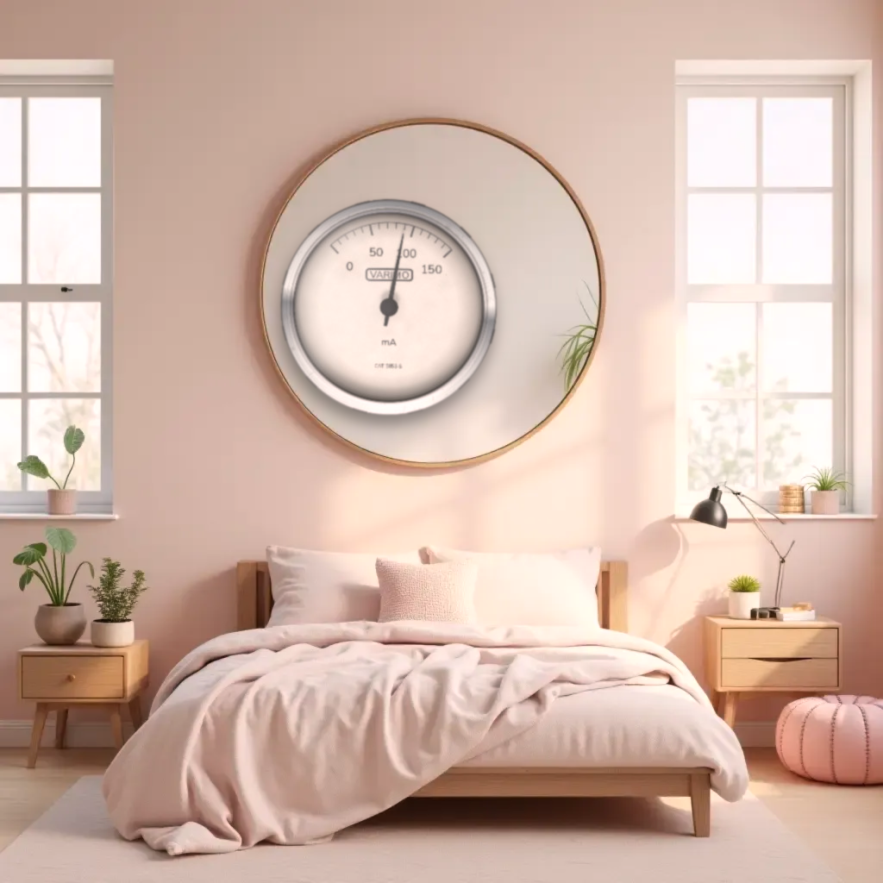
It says 90,mA
